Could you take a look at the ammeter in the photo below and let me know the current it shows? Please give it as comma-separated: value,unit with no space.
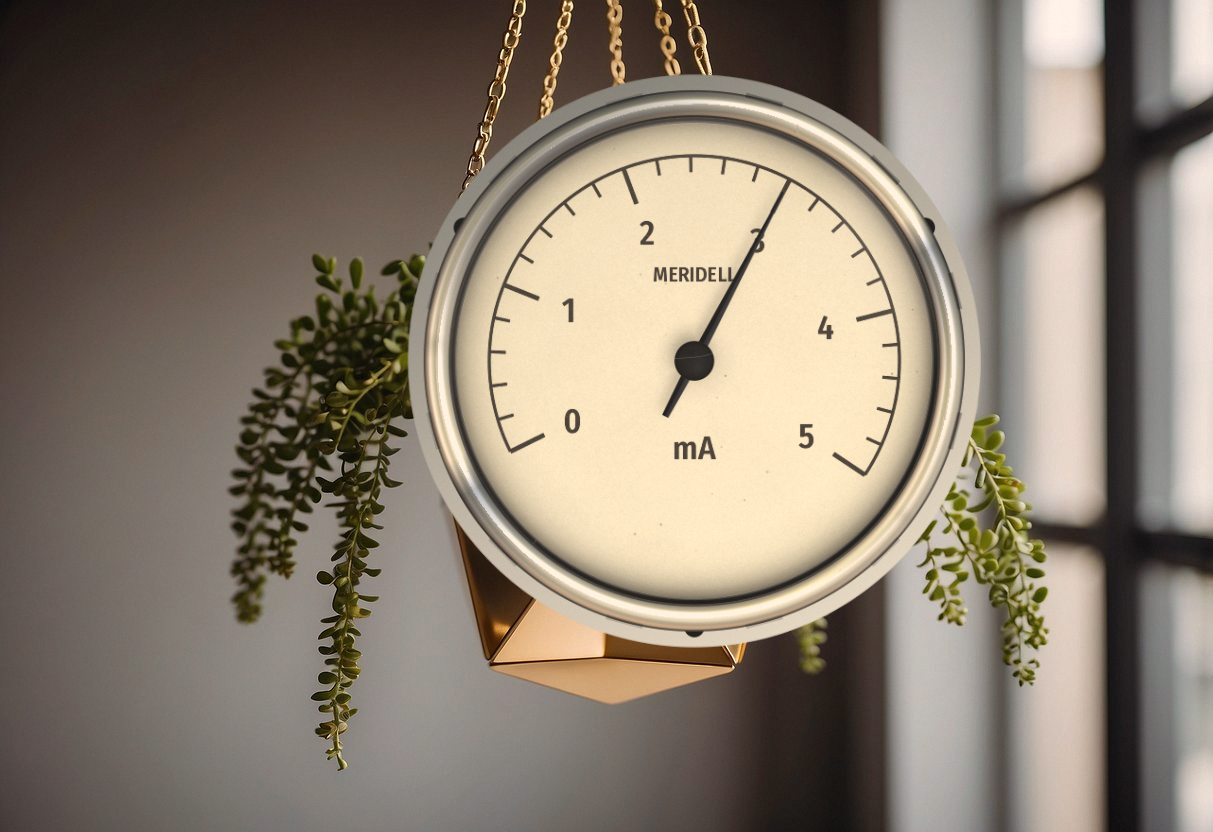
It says 3,mA
